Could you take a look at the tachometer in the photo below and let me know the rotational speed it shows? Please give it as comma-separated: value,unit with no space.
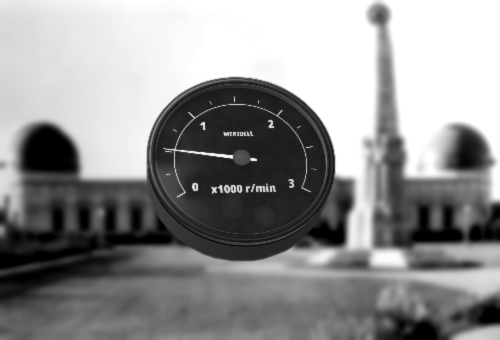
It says 500,rpm
